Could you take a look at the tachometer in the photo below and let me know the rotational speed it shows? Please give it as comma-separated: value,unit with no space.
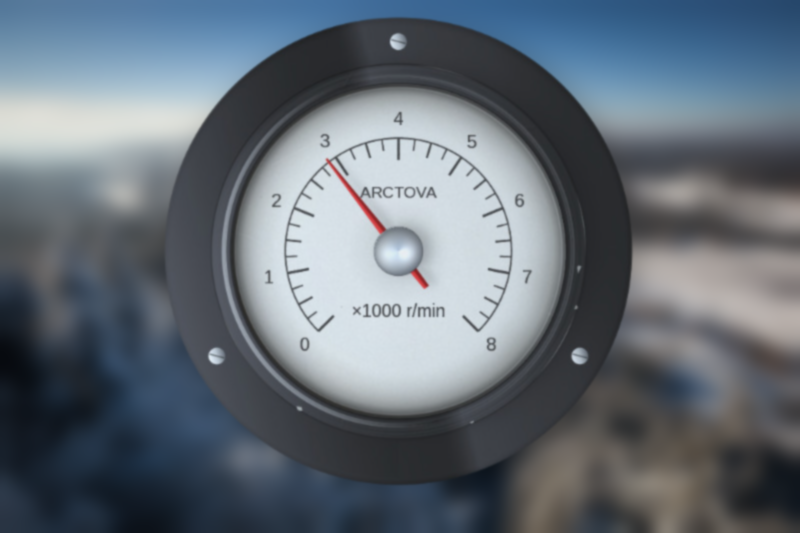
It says 2875,rpm
